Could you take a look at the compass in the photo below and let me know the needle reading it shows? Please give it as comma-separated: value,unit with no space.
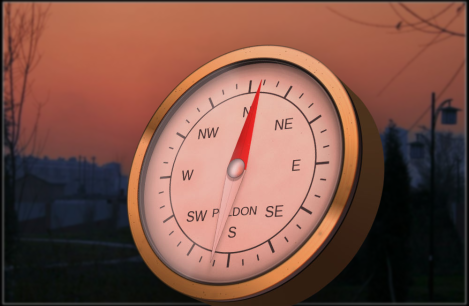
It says 10,°
